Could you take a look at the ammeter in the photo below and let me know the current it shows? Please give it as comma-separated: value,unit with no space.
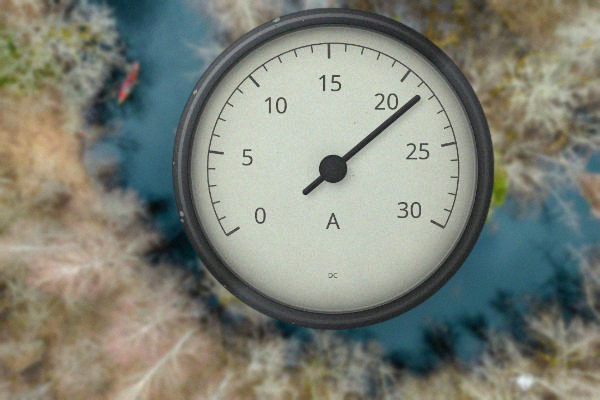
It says 21.5,A
